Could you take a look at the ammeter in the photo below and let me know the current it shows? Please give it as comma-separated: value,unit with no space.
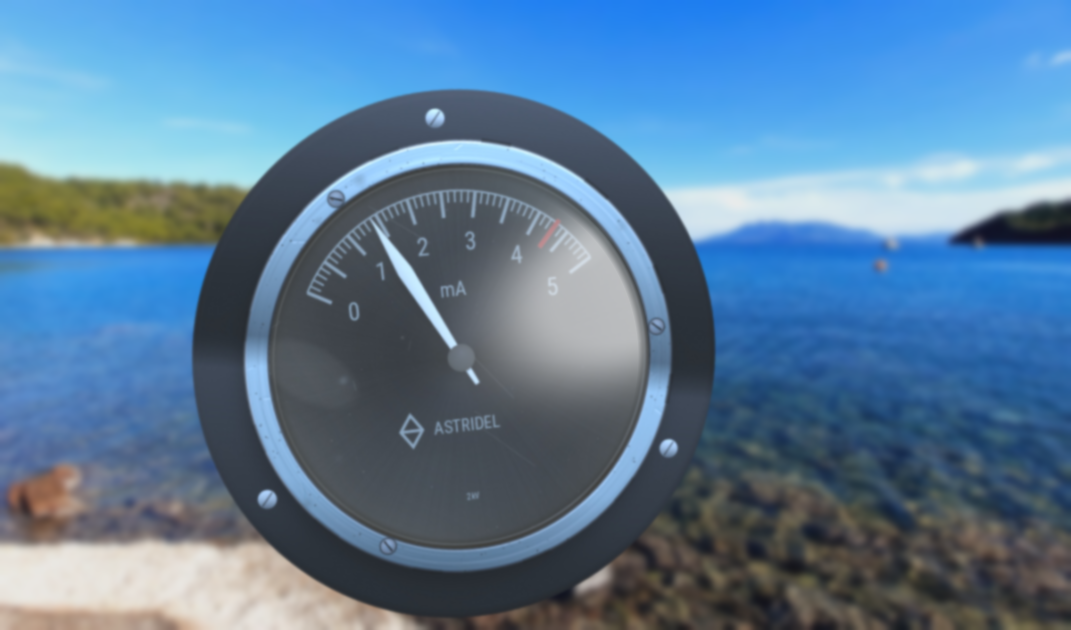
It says 1.4,mA
